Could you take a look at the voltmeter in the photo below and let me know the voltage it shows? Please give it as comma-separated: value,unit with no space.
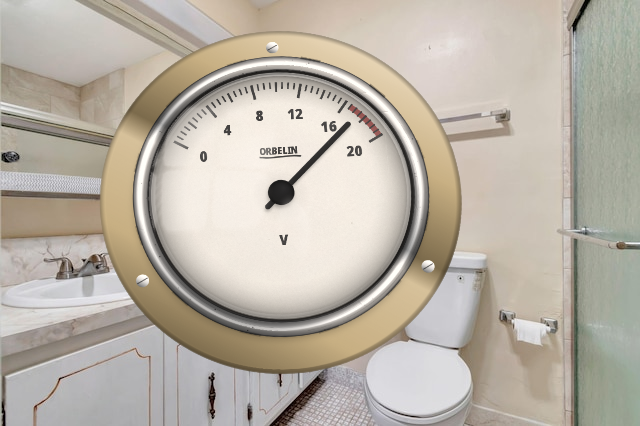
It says 17.5,V
